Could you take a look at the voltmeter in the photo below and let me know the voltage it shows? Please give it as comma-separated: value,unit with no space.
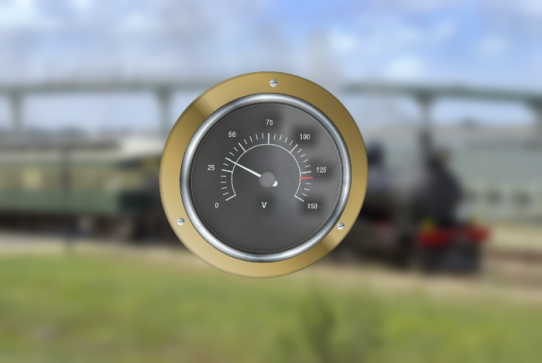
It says 35,V
